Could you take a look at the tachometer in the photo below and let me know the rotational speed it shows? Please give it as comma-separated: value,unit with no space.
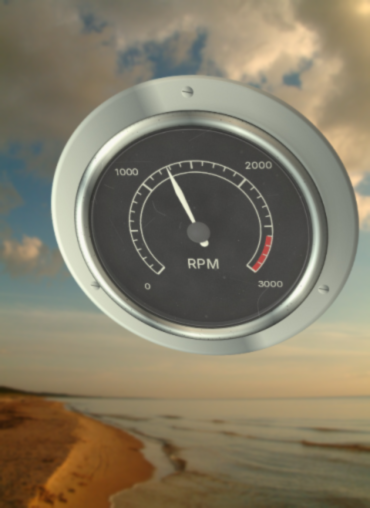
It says 1300,rpm
